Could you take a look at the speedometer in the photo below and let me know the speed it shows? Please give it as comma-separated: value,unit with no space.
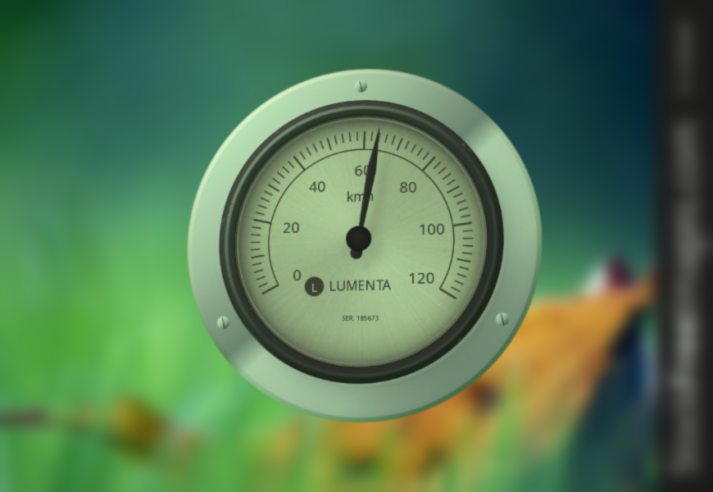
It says 64,km/h
